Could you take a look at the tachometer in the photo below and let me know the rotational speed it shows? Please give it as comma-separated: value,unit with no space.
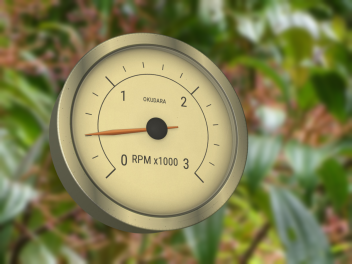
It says 400,rpm
